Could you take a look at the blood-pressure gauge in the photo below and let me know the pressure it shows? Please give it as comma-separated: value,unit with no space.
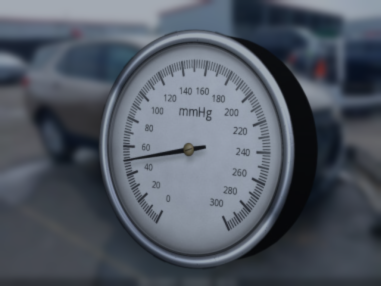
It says 50,mmHg
